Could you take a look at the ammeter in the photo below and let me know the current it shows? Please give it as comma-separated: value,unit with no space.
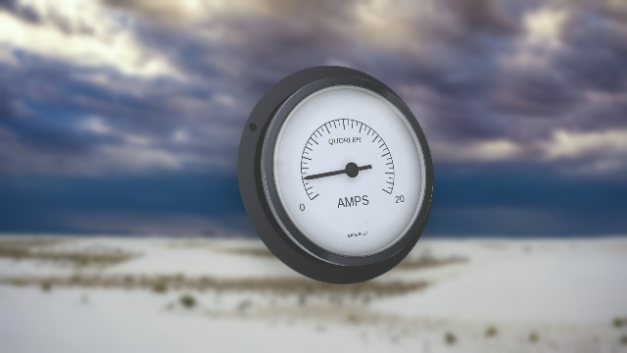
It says 2,A
